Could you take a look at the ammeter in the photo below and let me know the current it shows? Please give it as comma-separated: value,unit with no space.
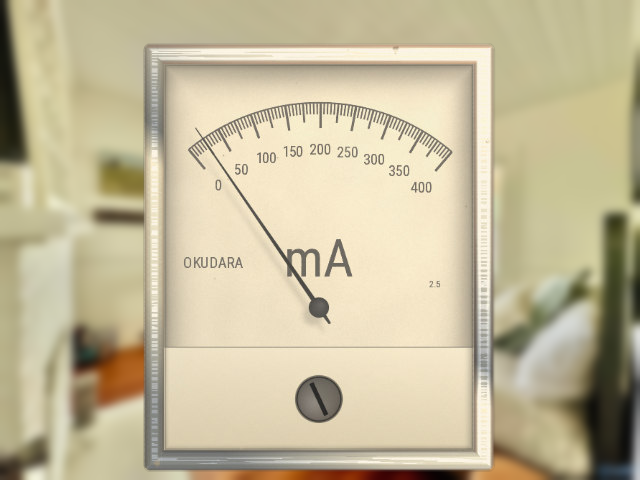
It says 25,mA
